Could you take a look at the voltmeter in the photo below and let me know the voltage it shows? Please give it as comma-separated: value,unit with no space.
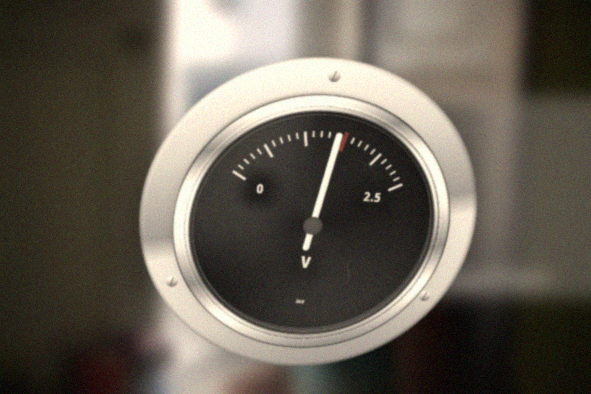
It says 1.4,V
